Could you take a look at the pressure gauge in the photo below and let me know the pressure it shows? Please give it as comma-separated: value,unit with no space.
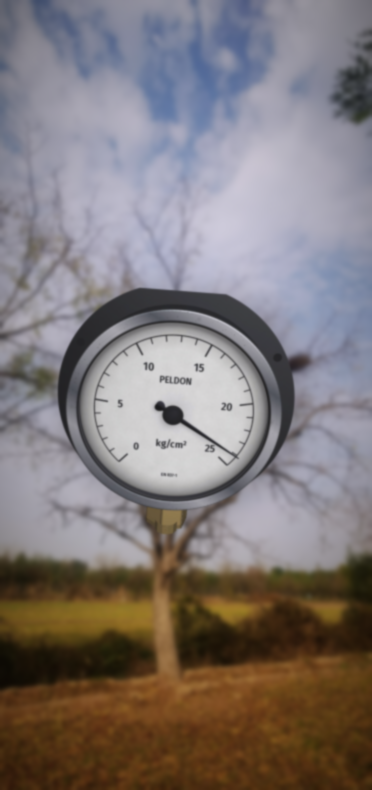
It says 24,kg/cm²
